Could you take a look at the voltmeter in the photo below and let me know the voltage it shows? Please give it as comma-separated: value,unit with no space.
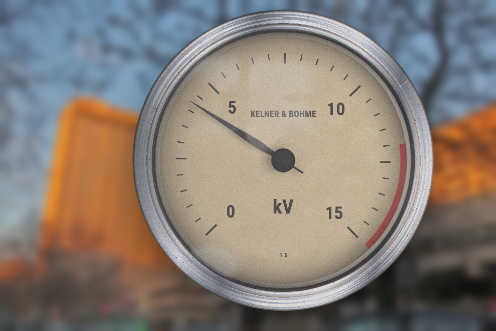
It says 4.25,kV
